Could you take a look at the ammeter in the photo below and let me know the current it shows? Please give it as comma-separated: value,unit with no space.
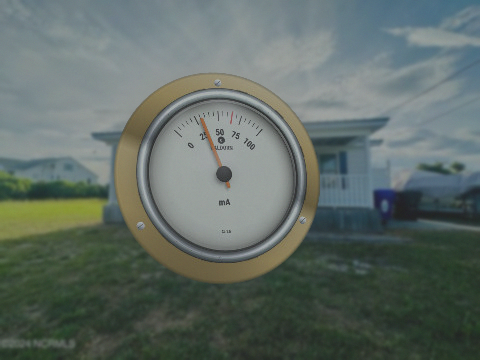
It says 30,mA
